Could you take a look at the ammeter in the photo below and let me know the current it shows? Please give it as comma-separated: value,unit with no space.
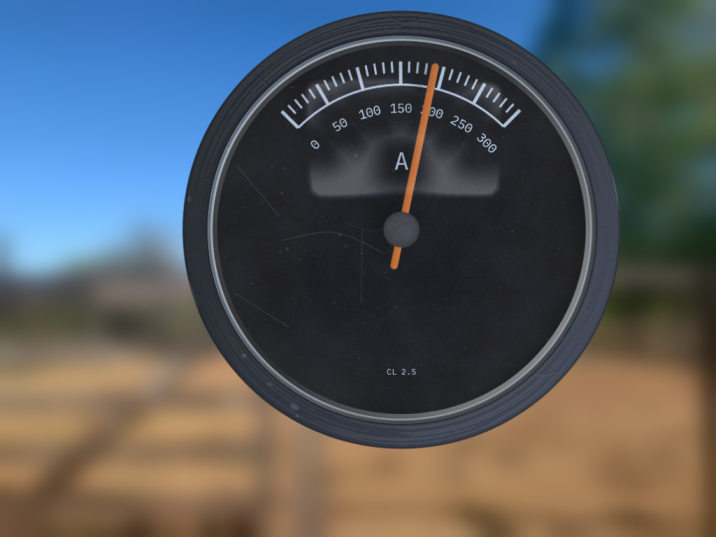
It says 190,A
